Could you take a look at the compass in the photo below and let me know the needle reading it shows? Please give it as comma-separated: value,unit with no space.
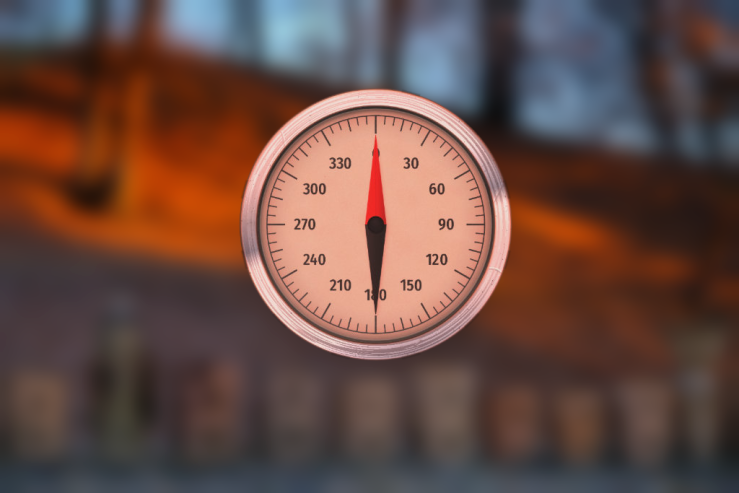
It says 0,°
